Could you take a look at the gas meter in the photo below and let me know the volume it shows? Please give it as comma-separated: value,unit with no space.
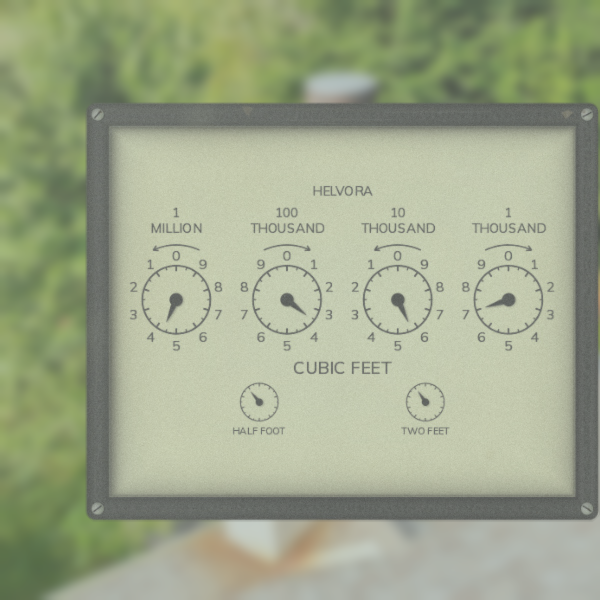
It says 435700,ft³
